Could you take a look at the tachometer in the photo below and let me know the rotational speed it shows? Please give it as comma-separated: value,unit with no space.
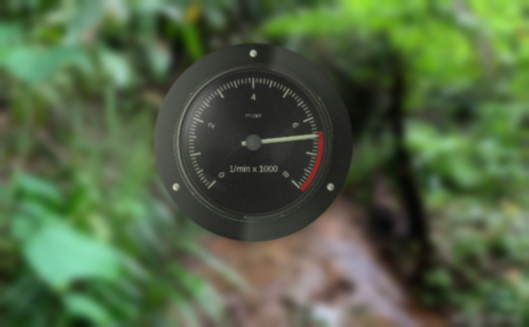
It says 6500,rpm
